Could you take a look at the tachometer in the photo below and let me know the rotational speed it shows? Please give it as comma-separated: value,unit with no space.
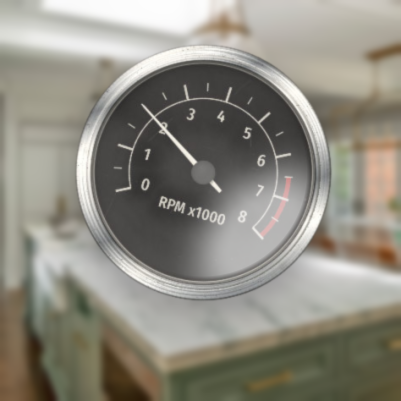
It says 2000,rpm
